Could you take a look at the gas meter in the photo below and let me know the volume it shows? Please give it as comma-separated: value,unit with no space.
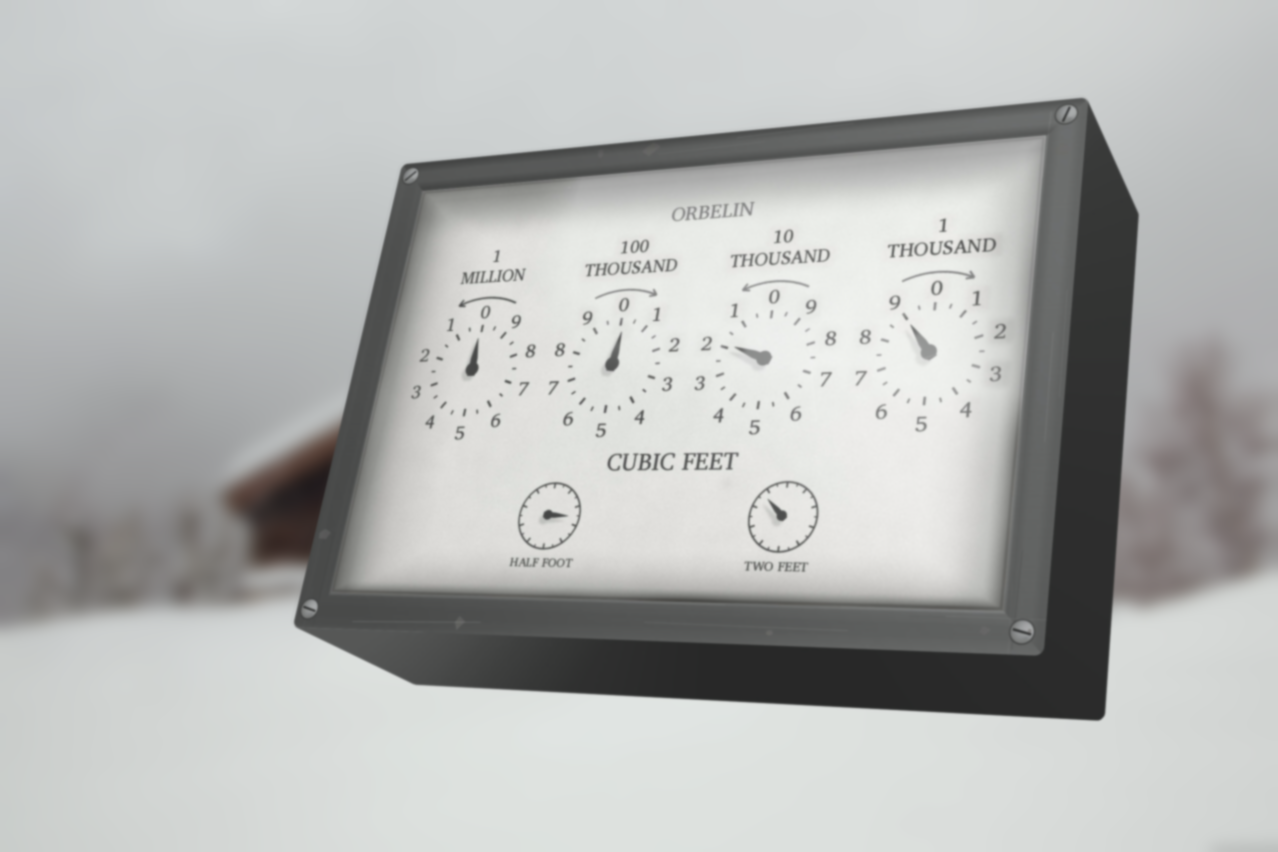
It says 1900,ft³
